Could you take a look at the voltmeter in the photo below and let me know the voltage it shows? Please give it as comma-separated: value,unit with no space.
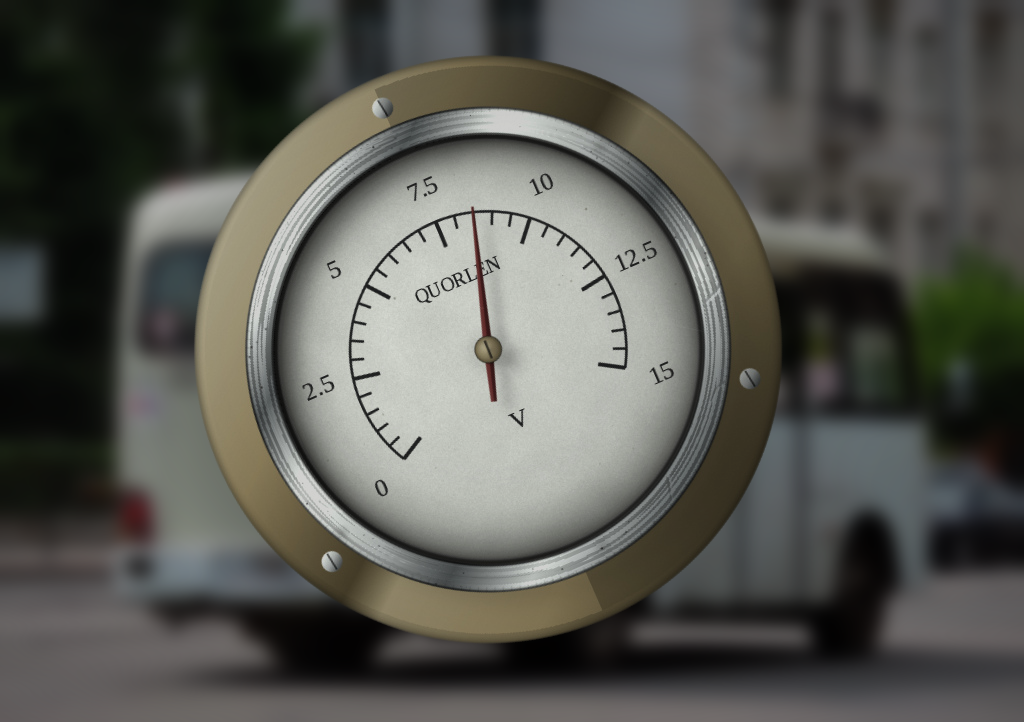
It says 8.5,V
